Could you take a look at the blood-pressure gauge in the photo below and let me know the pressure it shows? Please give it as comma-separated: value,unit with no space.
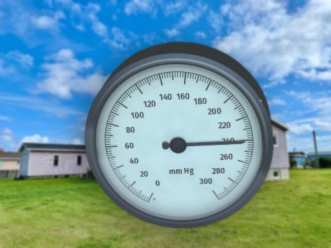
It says 240,mmHg
